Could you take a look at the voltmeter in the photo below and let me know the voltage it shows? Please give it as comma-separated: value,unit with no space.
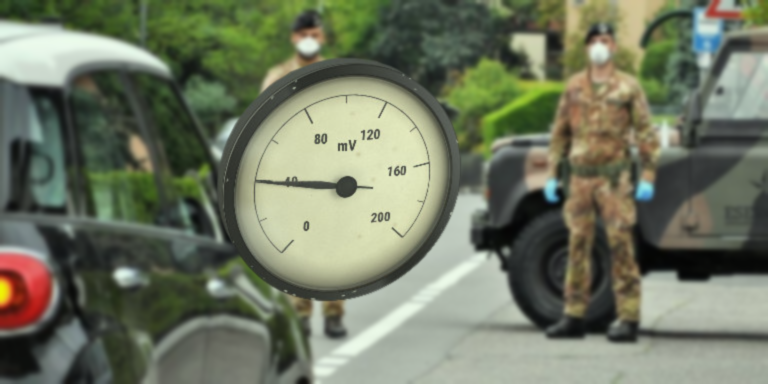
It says 40,mV
